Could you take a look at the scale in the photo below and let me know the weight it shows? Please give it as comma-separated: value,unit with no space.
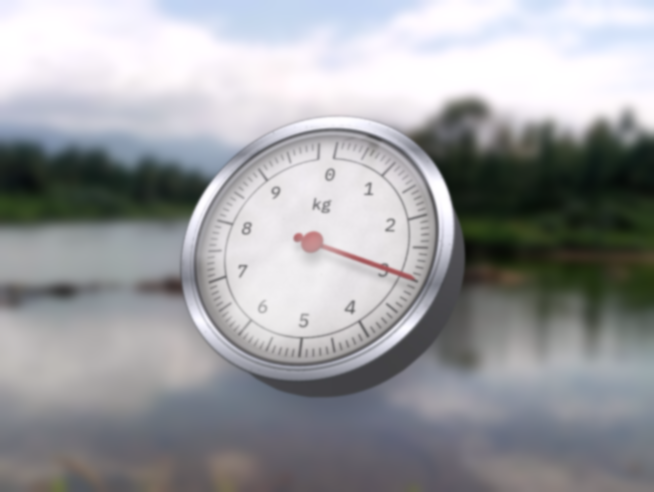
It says 3,kg
